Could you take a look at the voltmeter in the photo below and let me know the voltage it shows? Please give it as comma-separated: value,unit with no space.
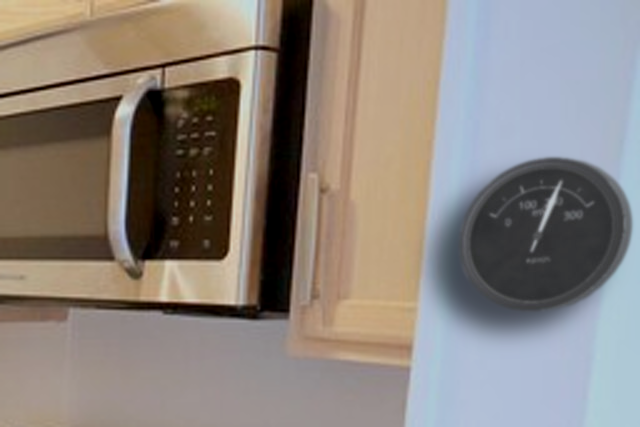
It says 200,mV
